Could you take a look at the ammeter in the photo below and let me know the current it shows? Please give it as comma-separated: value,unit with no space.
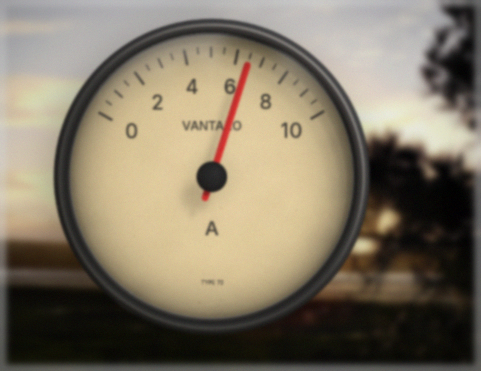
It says 6.5,A
